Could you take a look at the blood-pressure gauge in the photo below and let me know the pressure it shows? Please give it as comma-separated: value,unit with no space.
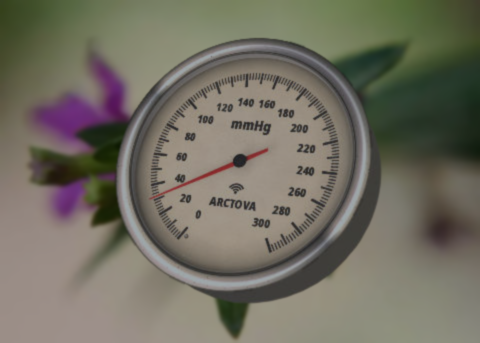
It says 30,mmHg
